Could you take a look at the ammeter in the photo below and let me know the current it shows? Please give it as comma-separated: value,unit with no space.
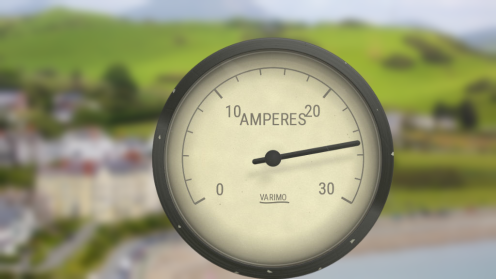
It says 25,A
